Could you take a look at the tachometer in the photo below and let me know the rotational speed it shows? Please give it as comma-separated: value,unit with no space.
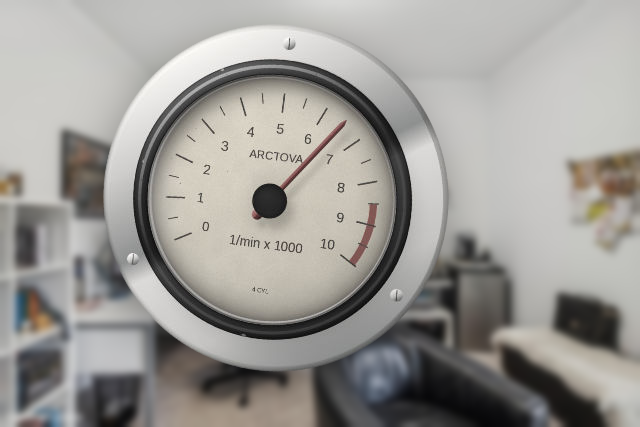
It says 6500,rpm
